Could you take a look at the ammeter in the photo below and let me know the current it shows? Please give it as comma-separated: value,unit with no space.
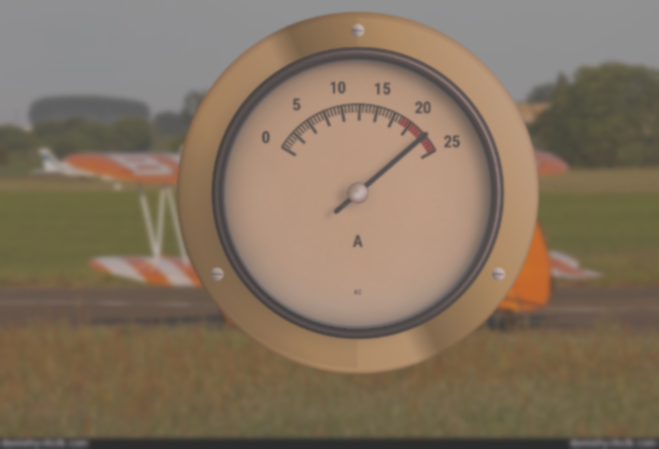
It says 22.5,A
